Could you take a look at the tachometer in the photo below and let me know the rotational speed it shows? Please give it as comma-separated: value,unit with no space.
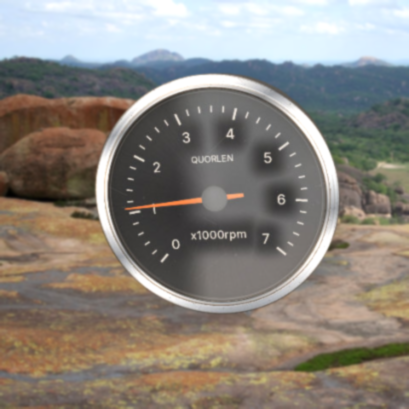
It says 1100,rpm
